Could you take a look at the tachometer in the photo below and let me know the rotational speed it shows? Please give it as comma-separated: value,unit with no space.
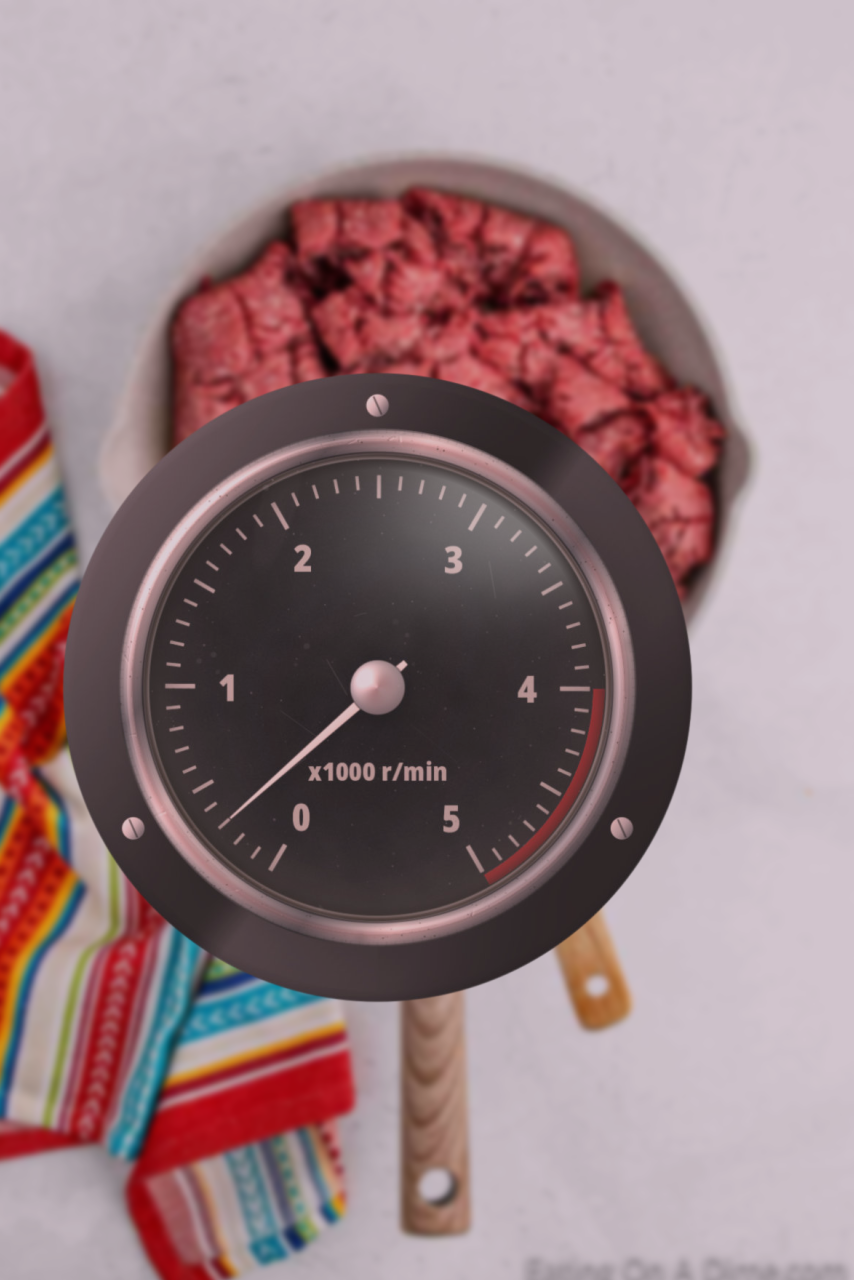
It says 300,rpm
